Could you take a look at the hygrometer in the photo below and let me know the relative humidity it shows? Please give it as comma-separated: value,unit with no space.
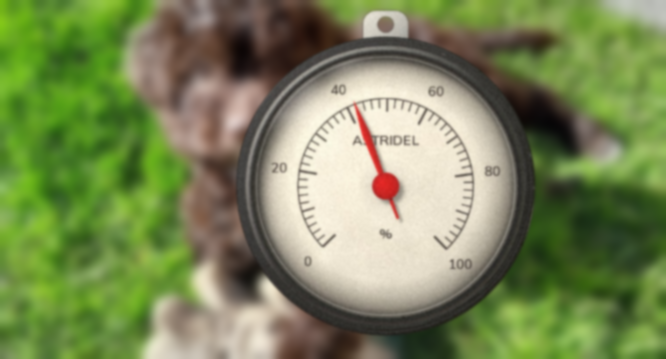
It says 42,%
